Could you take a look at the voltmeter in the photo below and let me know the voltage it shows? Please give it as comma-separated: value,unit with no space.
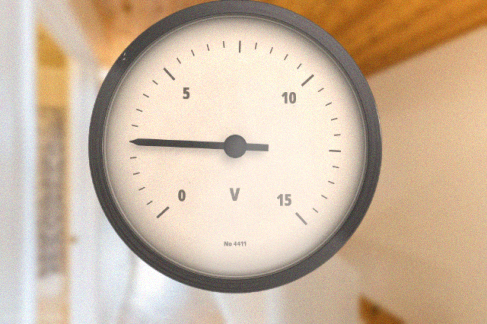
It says 2.5,V
